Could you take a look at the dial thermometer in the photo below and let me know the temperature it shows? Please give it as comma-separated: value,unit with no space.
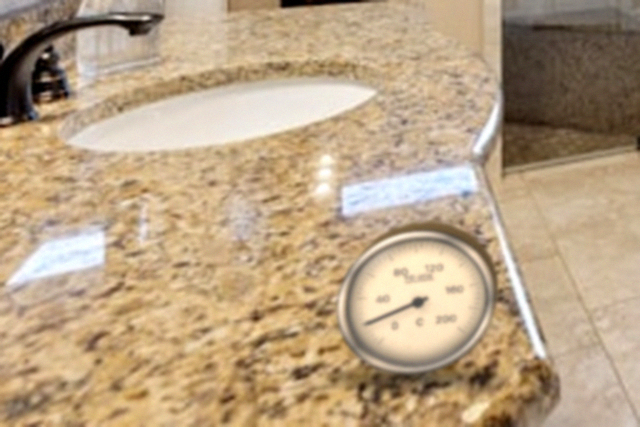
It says 20,°C
